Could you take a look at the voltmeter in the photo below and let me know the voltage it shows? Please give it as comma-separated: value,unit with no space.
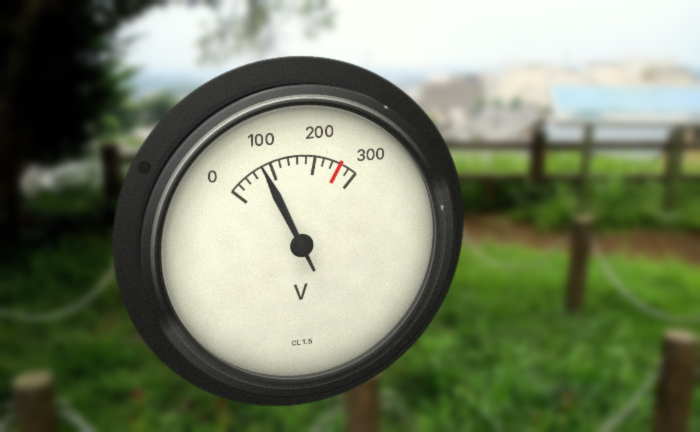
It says 80,V
